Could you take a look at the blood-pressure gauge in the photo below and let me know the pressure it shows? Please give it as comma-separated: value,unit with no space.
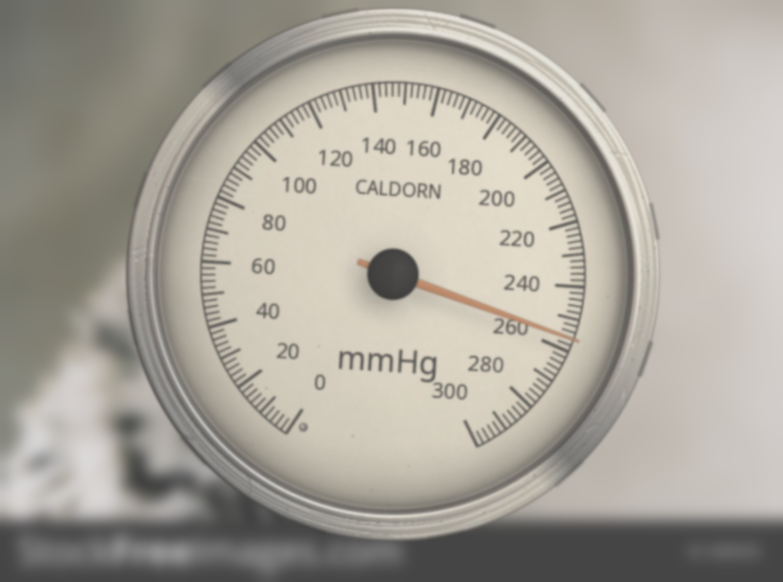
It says 256,mmHg
